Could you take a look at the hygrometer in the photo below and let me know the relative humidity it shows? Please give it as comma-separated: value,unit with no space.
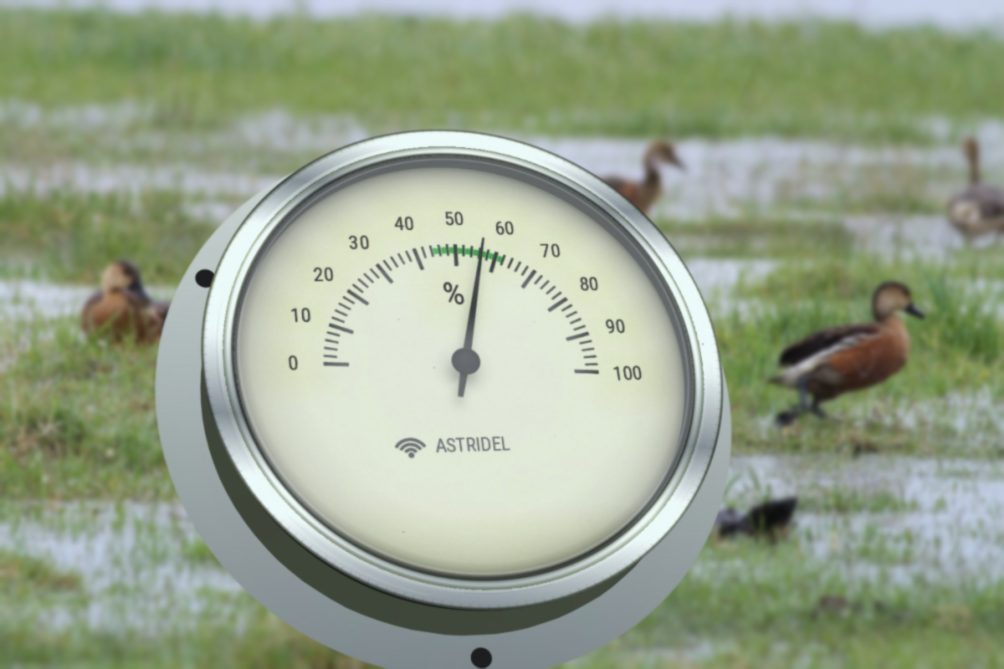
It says 56,%
